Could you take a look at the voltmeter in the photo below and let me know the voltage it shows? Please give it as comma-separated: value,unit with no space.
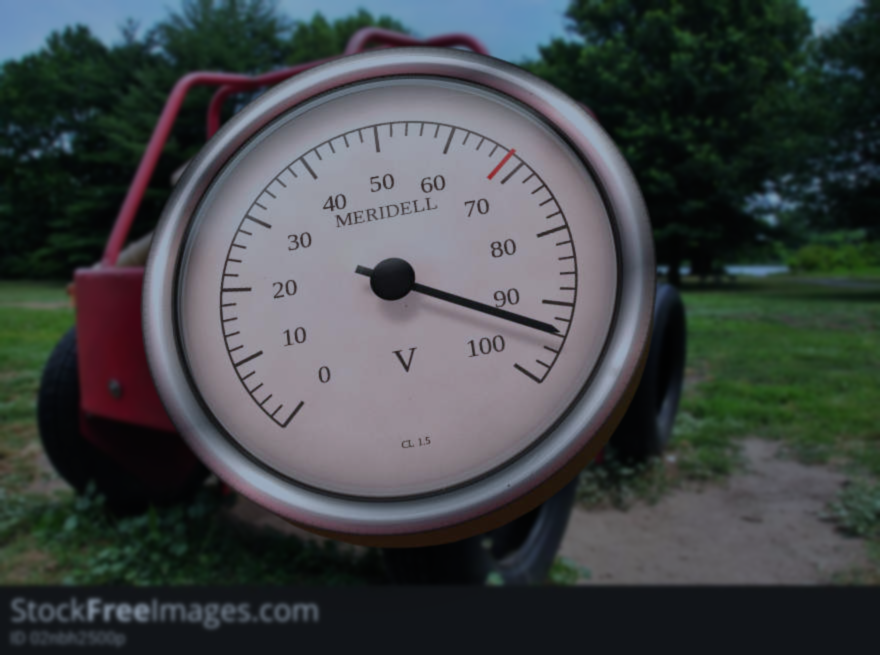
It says 94,V
